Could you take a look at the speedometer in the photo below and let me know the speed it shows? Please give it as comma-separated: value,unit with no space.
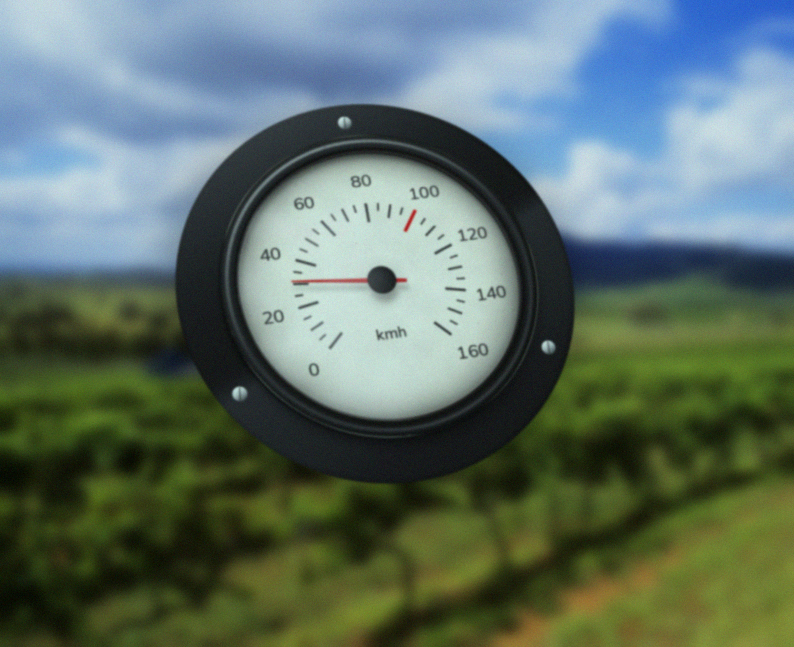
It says 30,km/h
